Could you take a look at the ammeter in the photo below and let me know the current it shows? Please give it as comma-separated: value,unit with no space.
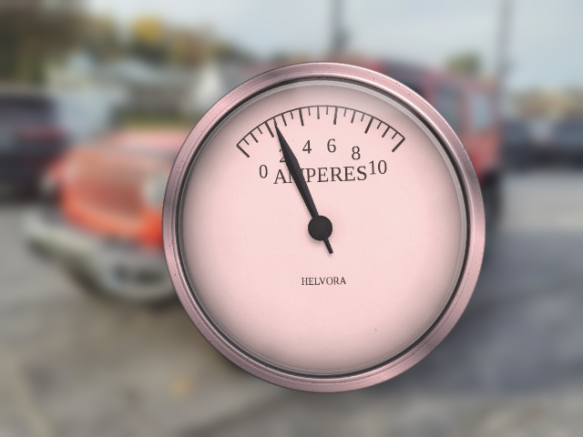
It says 2.5,A
